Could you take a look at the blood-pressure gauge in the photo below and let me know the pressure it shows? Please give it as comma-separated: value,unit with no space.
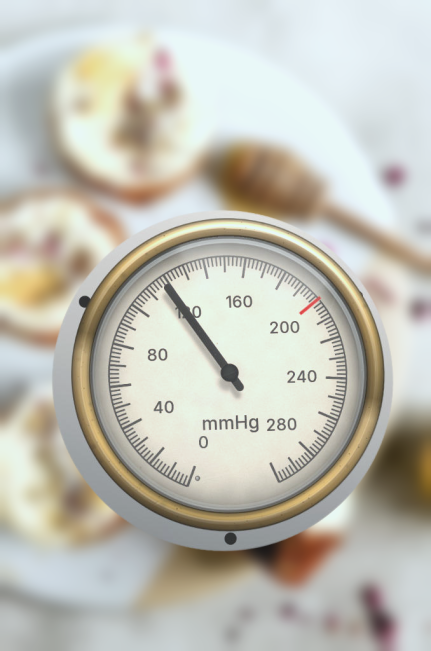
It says 118,mmHg
